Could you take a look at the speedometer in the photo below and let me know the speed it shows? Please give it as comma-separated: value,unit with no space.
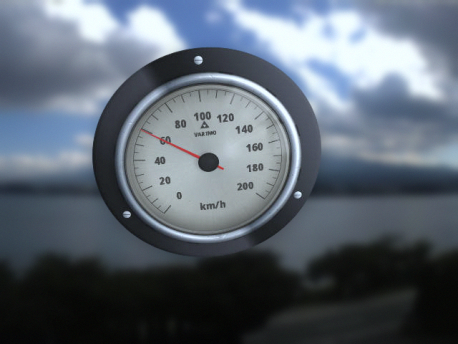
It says 60,km/h
